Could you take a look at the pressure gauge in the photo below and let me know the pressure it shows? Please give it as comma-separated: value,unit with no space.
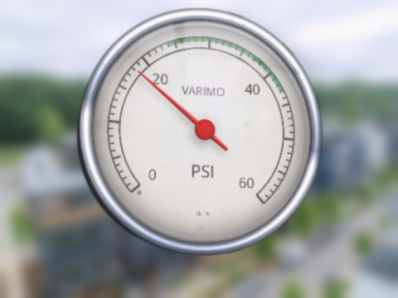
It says 18,psi
